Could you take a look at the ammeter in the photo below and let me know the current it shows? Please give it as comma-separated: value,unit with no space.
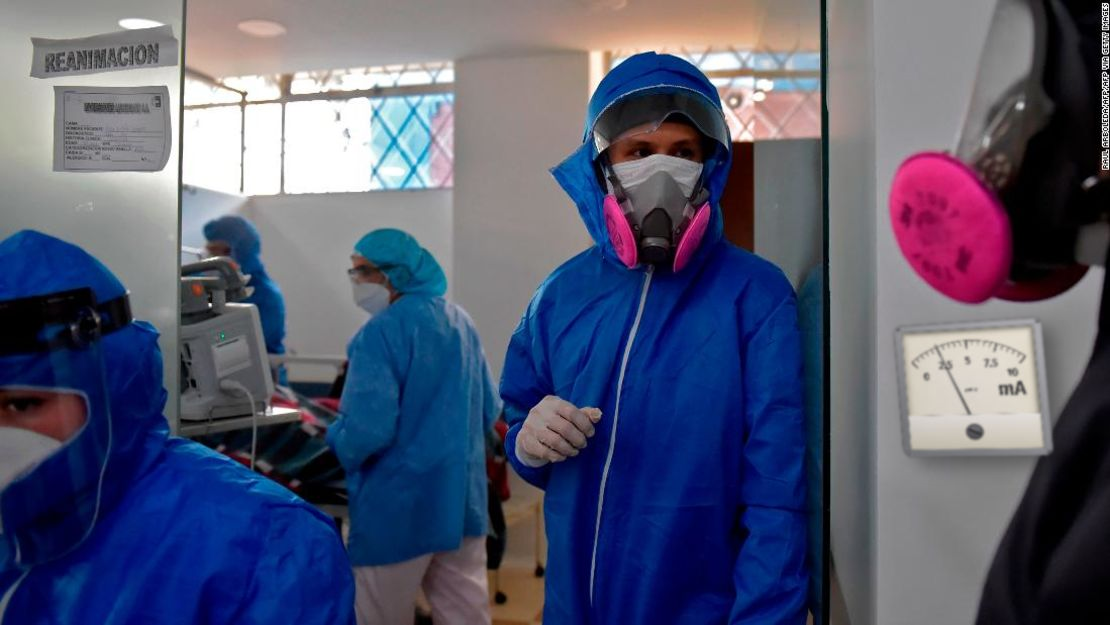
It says 2.5,mA
